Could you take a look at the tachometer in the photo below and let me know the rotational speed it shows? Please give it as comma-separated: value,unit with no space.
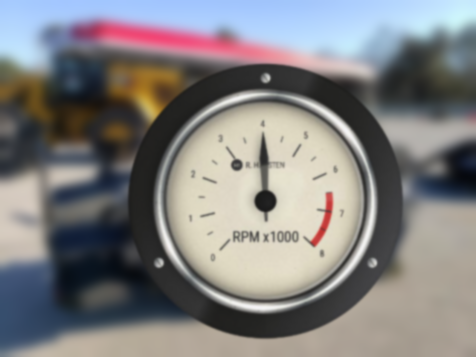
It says 4000,rpm
